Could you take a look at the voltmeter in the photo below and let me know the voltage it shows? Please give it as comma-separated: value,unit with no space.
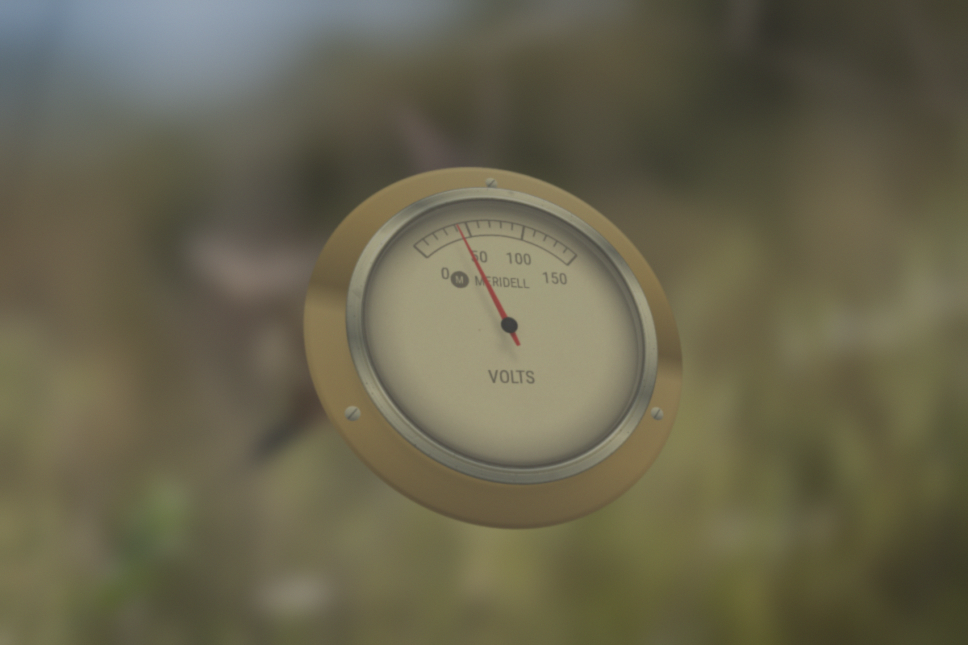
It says 40,V
